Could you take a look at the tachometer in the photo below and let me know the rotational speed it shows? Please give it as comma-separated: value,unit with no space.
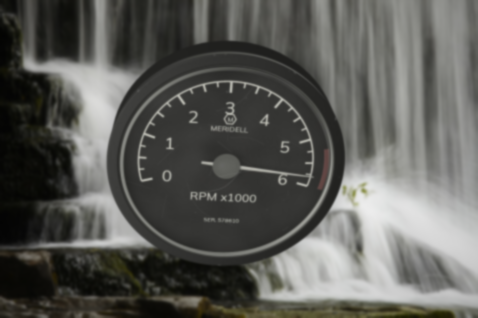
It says 5750,rpm
